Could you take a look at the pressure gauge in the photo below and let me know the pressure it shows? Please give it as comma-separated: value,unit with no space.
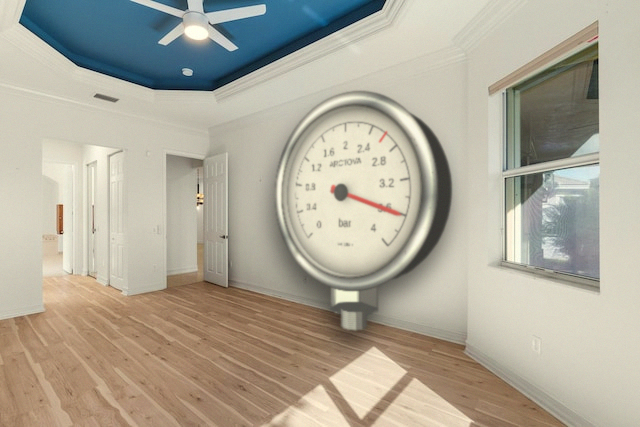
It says 3.6,bar
